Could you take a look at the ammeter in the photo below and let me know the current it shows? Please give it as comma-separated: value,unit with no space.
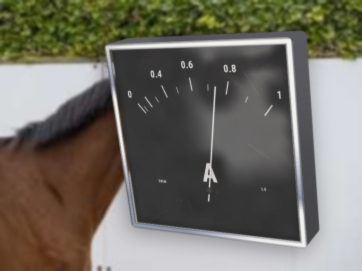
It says 0.75,A
